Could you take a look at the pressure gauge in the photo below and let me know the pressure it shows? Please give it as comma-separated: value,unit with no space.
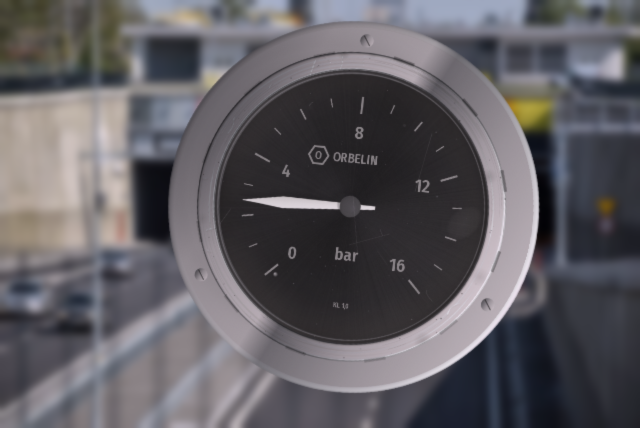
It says 2.5,bar
